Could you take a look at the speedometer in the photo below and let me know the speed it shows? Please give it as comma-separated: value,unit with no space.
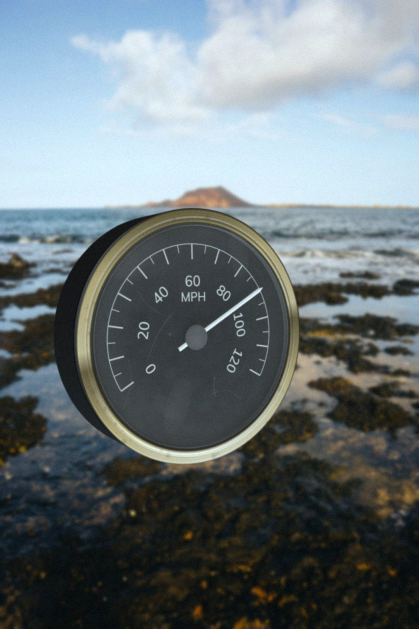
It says 90,mph
